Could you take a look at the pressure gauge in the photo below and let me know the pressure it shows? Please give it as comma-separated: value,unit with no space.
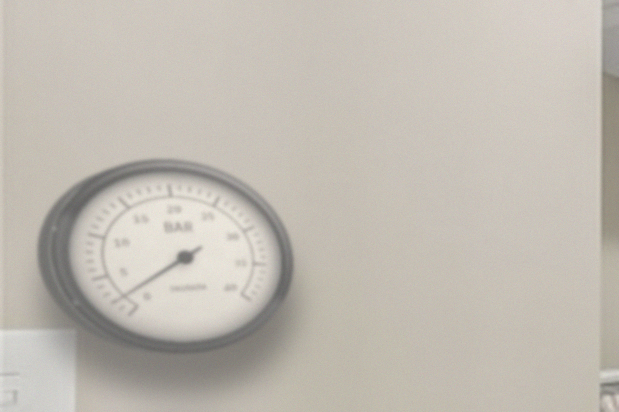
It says 2,bar
